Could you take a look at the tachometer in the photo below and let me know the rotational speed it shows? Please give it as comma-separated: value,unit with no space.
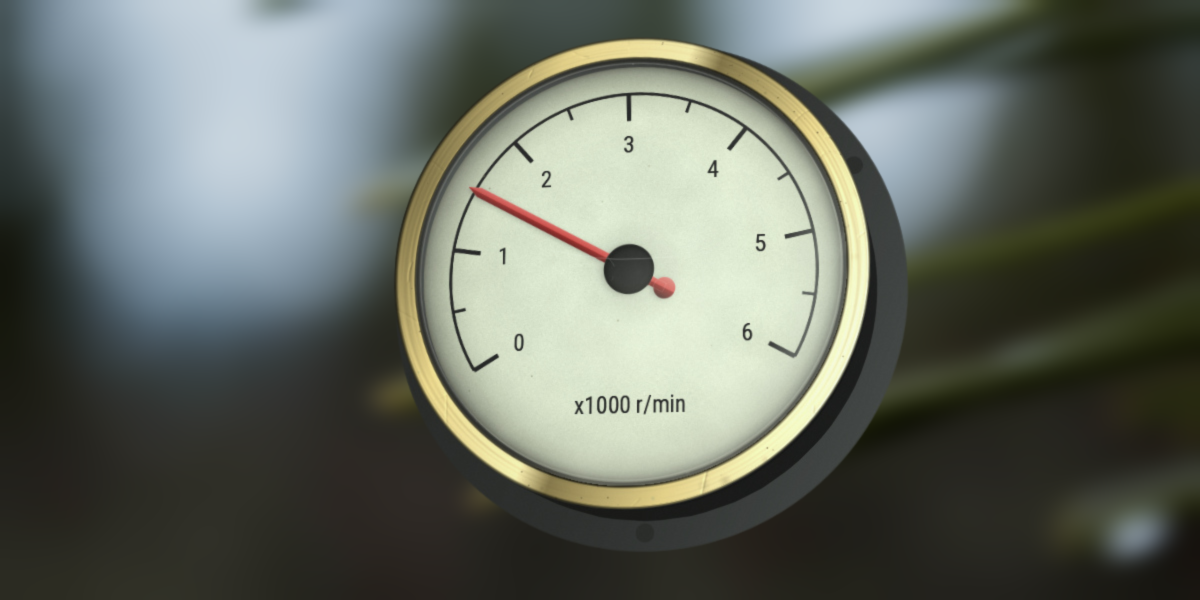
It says 1500,rpm
